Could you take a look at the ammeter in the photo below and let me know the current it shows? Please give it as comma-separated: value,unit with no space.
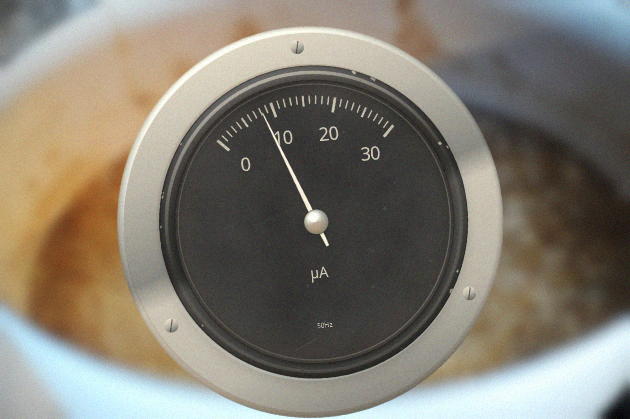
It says 8,µA
